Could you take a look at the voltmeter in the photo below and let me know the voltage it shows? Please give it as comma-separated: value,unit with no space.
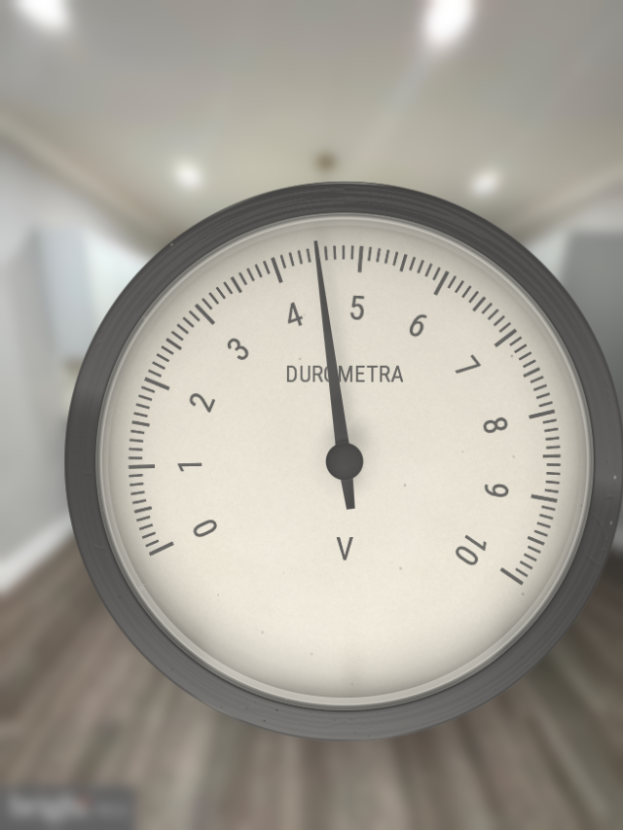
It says 4.5,V
